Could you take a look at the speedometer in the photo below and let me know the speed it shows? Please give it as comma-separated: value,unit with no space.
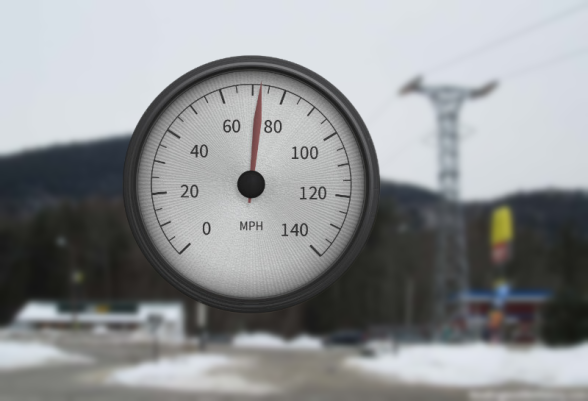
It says 72.5,mph
